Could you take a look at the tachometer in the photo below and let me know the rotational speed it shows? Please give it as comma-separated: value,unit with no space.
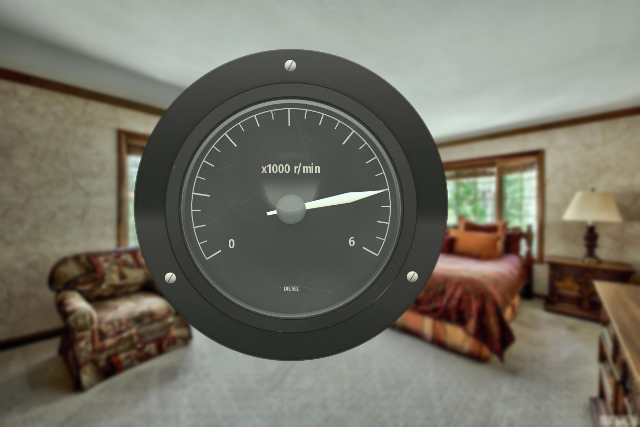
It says 5000,rpm
